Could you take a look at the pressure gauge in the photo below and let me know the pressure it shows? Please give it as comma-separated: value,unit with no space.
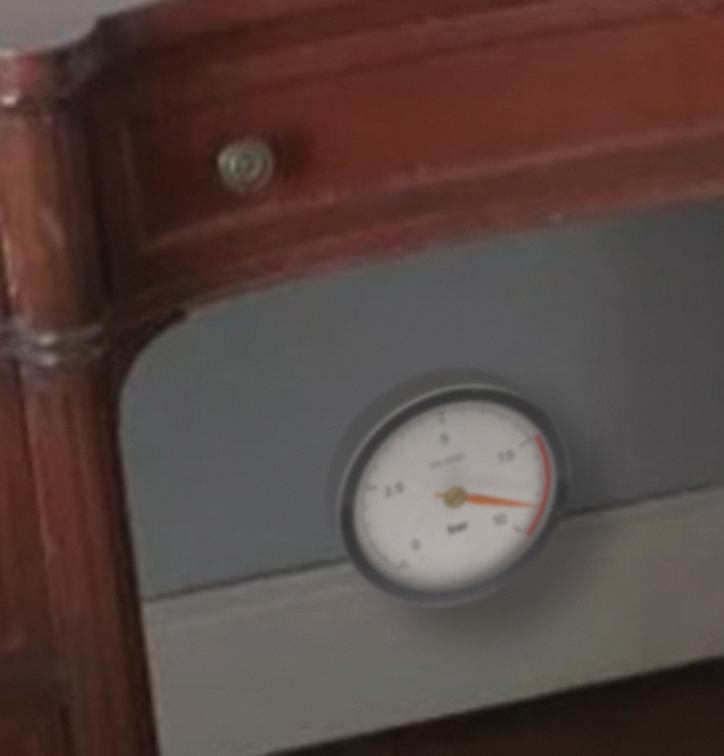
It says 9.25,bar
